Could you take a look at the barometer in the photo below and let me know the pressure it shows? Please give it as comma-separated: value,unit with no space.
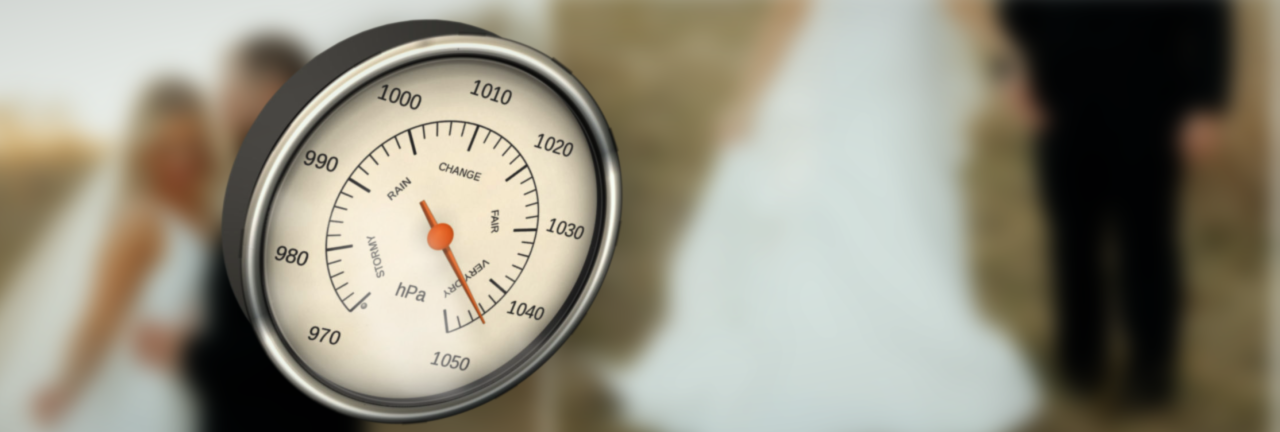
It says 1045,hPa
